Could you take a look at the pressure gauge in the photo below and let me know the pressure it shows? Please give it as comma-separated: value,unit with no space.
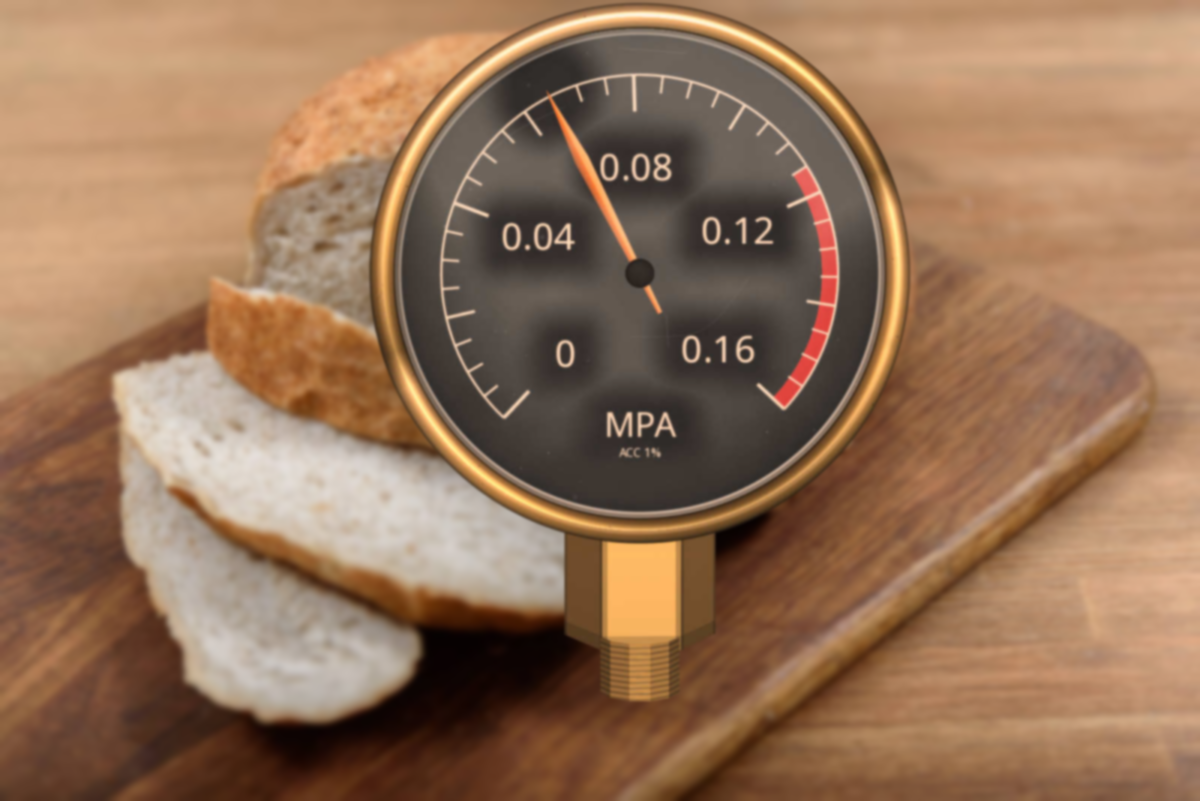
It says 0.065,MPa
